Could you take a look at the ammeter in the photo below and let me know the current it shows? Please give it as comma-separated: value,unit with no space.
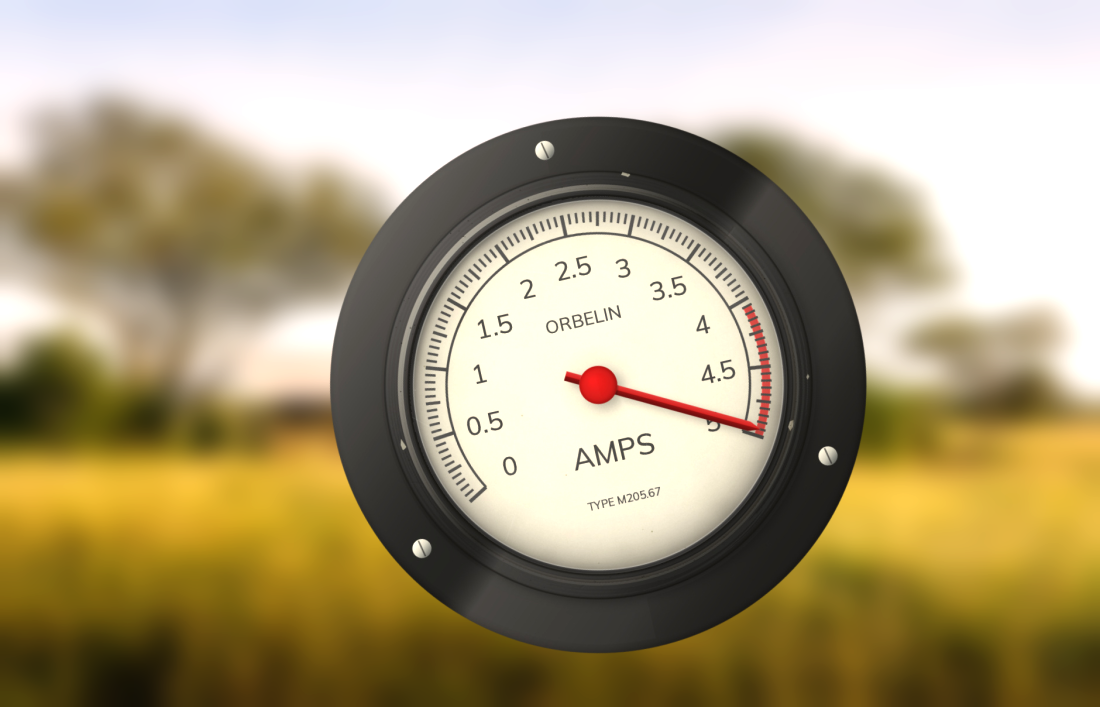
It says 4.95,A
